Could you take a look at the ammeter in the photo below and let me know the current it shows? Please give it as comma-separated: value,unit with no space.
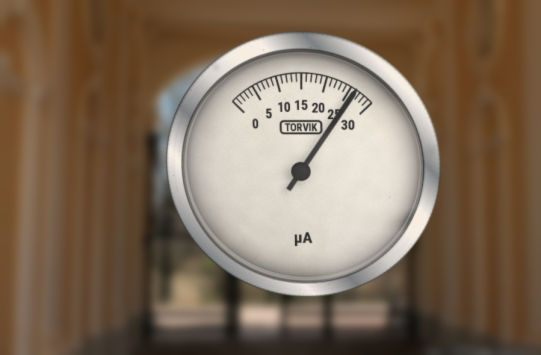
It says 26,µA
